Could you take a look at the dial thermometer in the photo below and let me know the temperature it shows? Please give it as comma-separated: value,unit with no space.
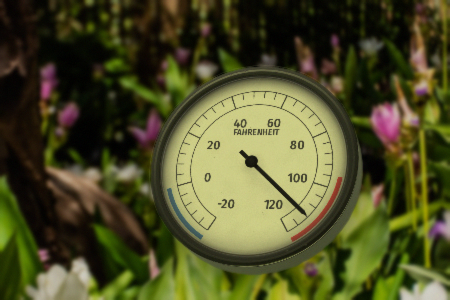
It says 112,°F
